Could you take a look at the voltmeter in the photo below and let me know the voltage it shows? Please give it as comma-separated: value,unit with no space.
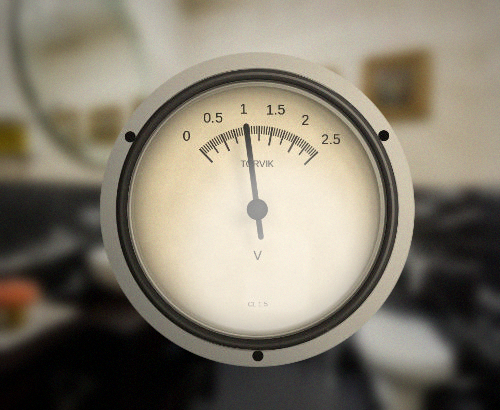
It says 1,V
